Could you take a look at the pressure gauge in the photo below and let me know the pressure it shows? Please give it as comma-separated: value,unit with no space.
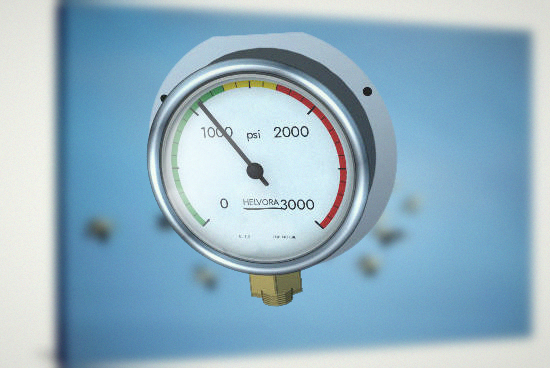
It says 1100,psi
